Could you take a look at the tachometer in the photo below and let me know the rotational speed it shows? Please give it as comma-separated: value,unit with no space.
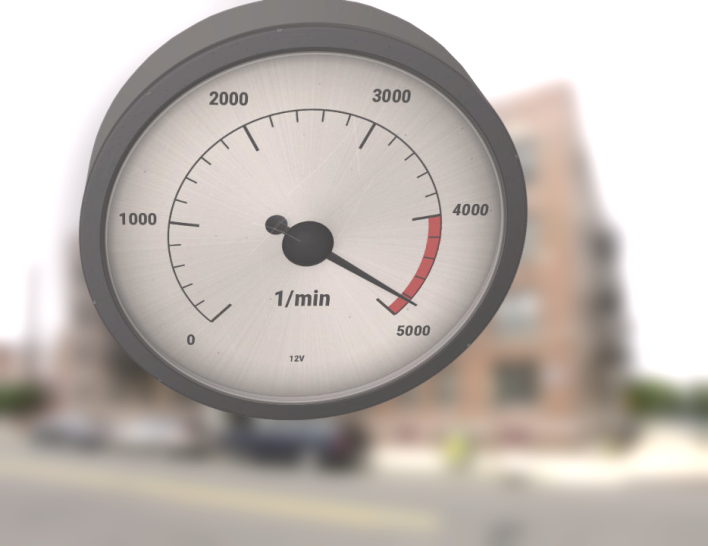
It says 4800,rpm
